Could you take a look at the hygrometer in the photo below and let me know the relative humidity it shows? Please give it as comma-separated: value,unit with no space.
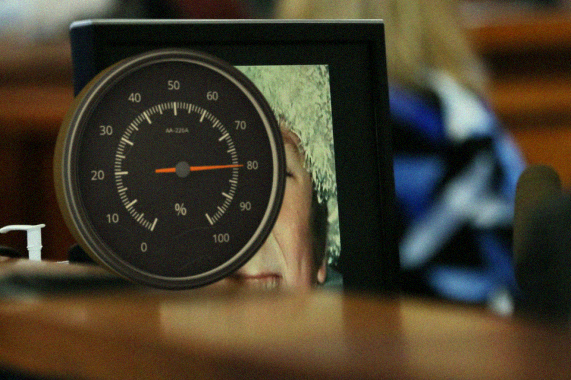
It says 80,%
